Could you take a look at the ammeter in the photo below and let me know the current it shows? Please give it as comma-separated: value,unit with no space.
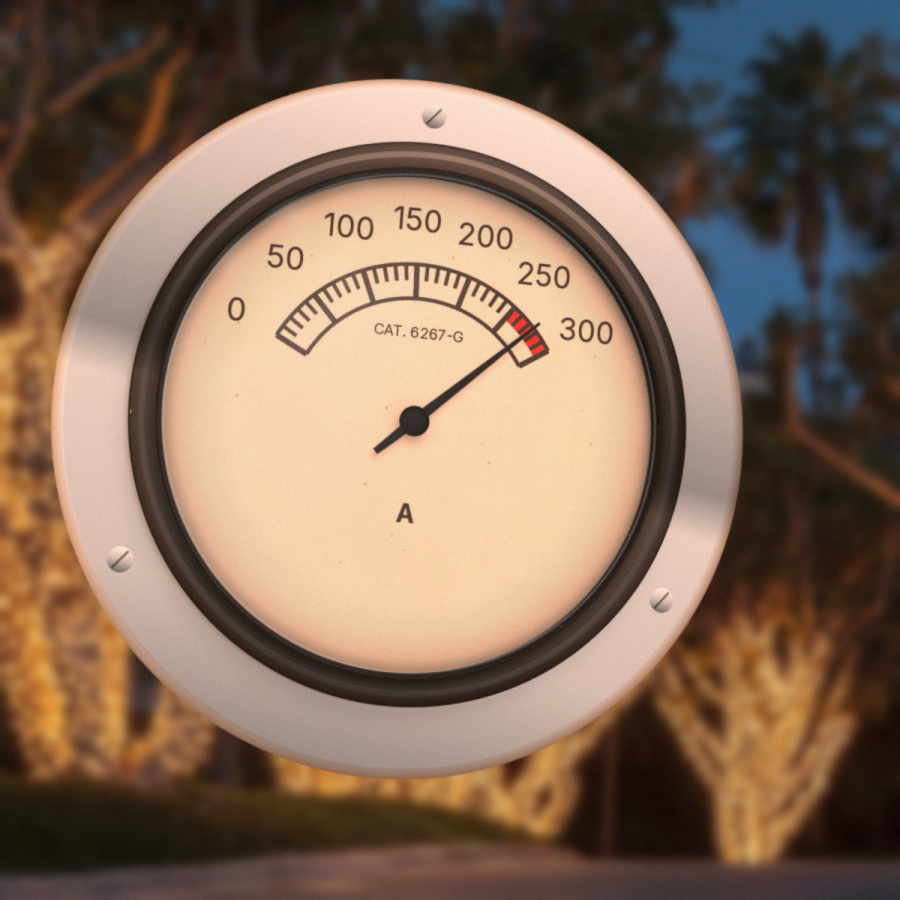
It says 275,A
